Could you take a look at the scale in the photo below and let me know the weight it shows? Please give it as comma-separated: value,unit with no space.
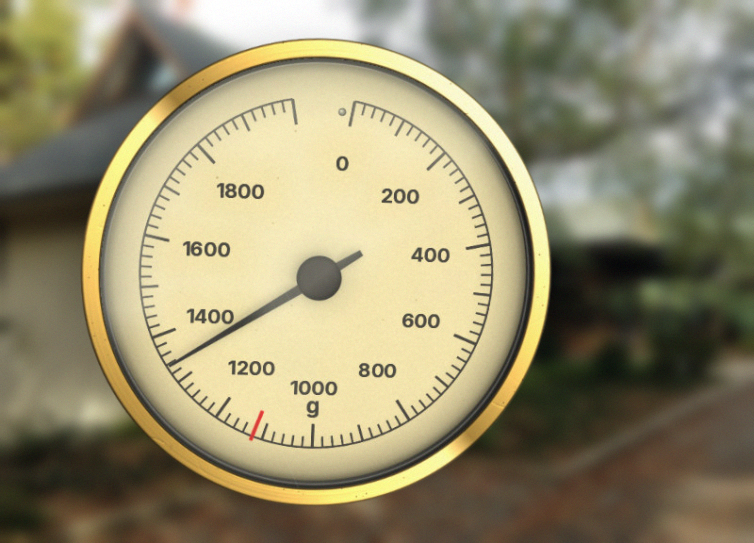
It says 1340,g
